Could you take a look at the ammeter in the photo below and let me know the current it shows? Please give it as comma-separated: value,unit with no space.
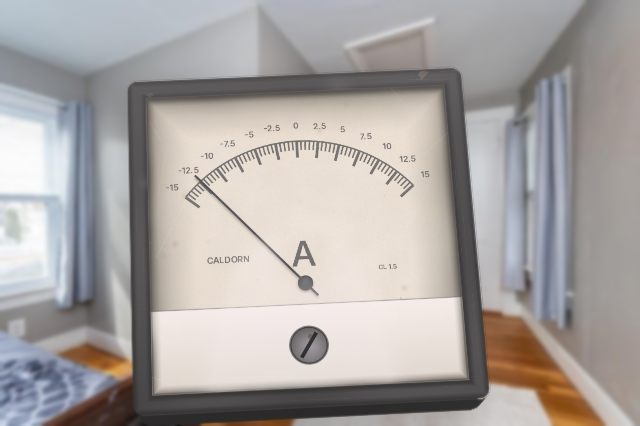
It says -12.5,A
